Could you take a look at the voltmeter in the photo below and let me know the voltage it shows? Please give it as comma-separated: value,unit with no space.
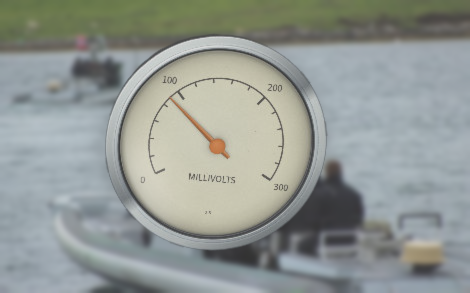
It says 90,mV
